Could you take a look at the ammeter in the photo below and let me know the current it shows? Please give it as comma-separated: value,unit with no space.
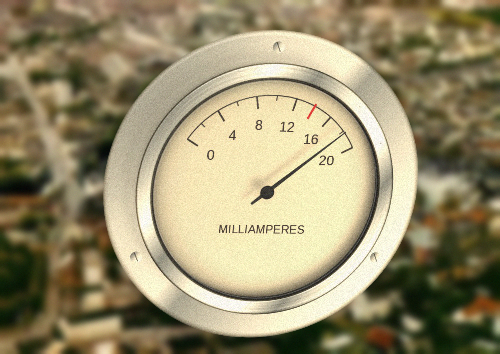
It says 18,mA
